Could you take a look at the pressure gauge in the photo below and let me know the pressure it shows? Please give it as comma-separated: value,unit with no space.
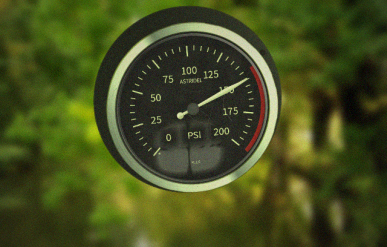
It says 150,psi
